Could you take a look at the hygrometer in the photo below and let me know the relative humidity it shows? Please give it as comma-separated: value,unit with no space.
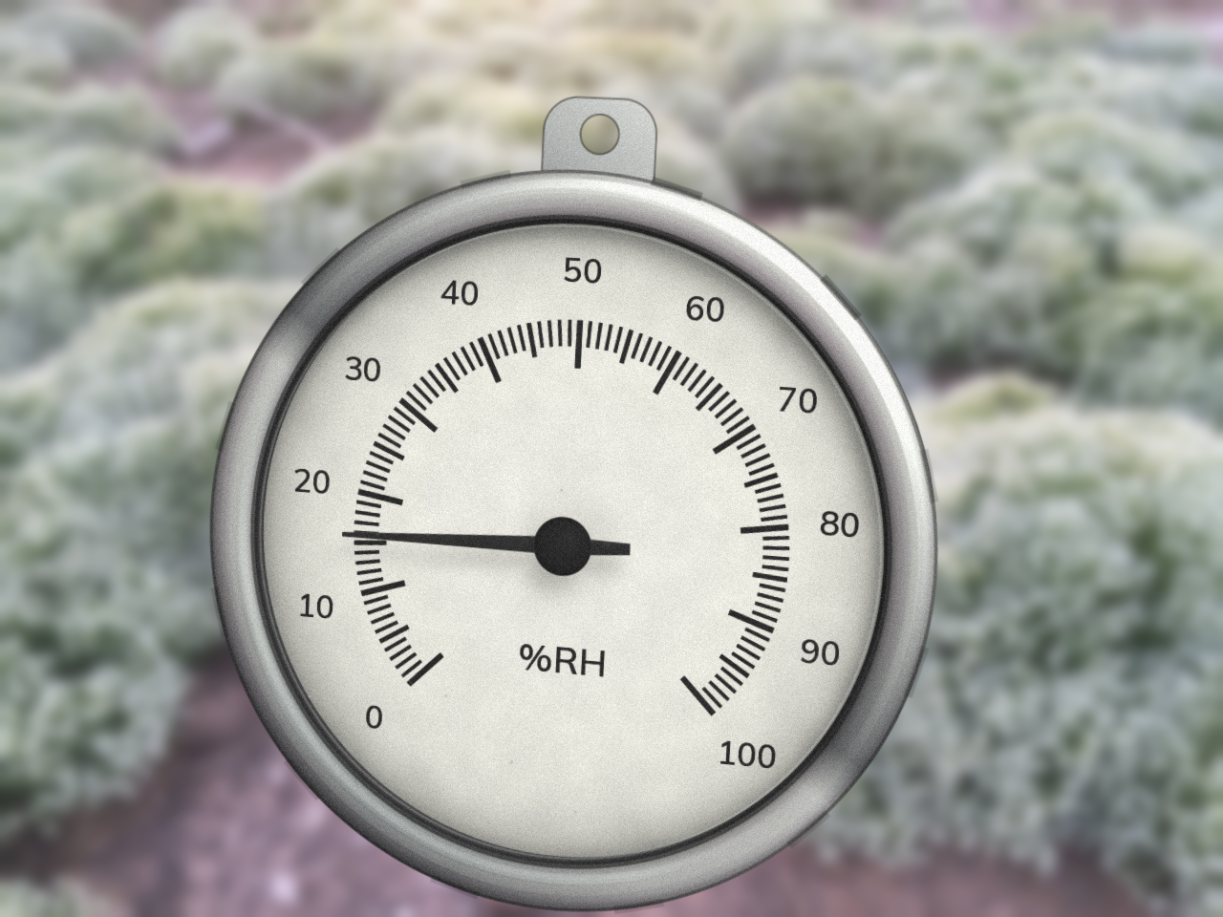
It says 16,%
